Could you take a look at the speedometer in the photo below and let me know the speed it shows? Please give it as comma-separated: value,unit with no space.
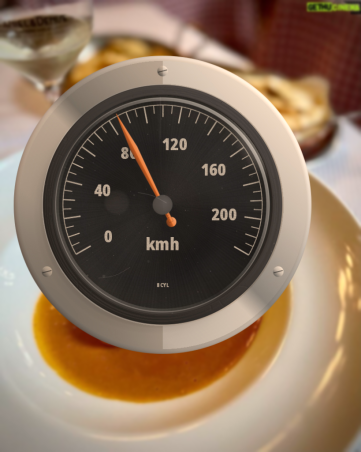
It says 85,km/h
